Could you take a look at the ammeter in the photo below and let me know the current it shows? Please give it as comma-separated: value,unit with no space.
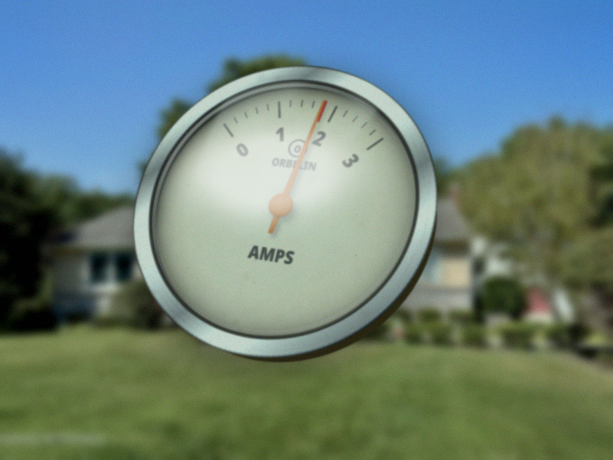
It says 1.8,A
